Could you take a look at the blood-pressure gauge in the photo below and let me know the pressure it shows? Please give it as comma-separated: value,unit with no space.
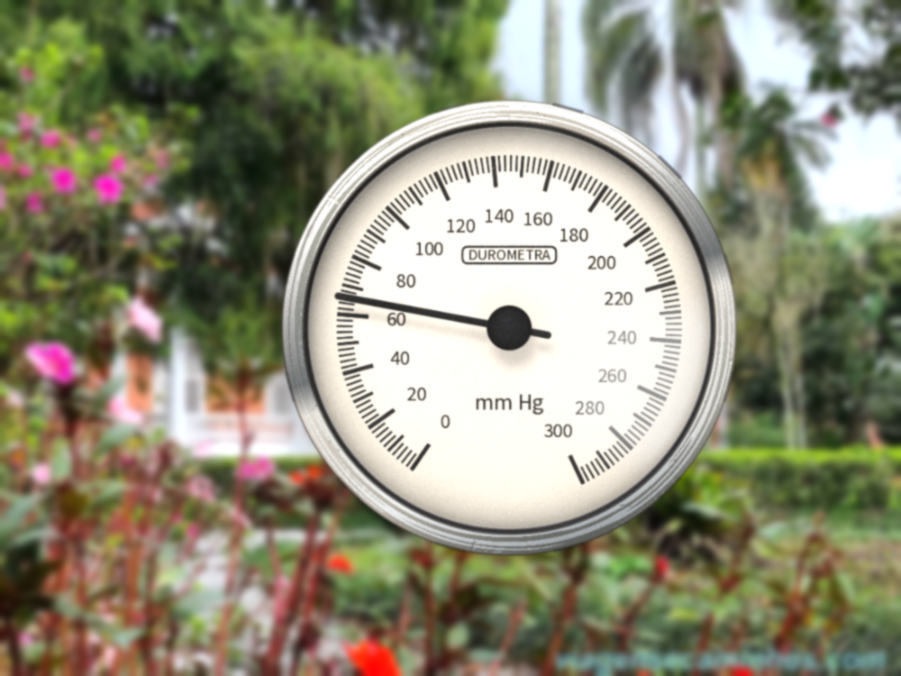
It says 66,mmHg
